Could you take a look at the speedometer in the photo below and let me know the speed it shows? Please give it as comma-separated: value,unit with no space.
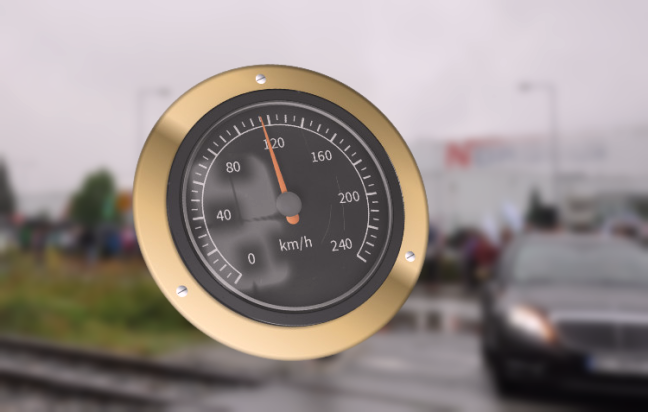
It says 115,km/h
